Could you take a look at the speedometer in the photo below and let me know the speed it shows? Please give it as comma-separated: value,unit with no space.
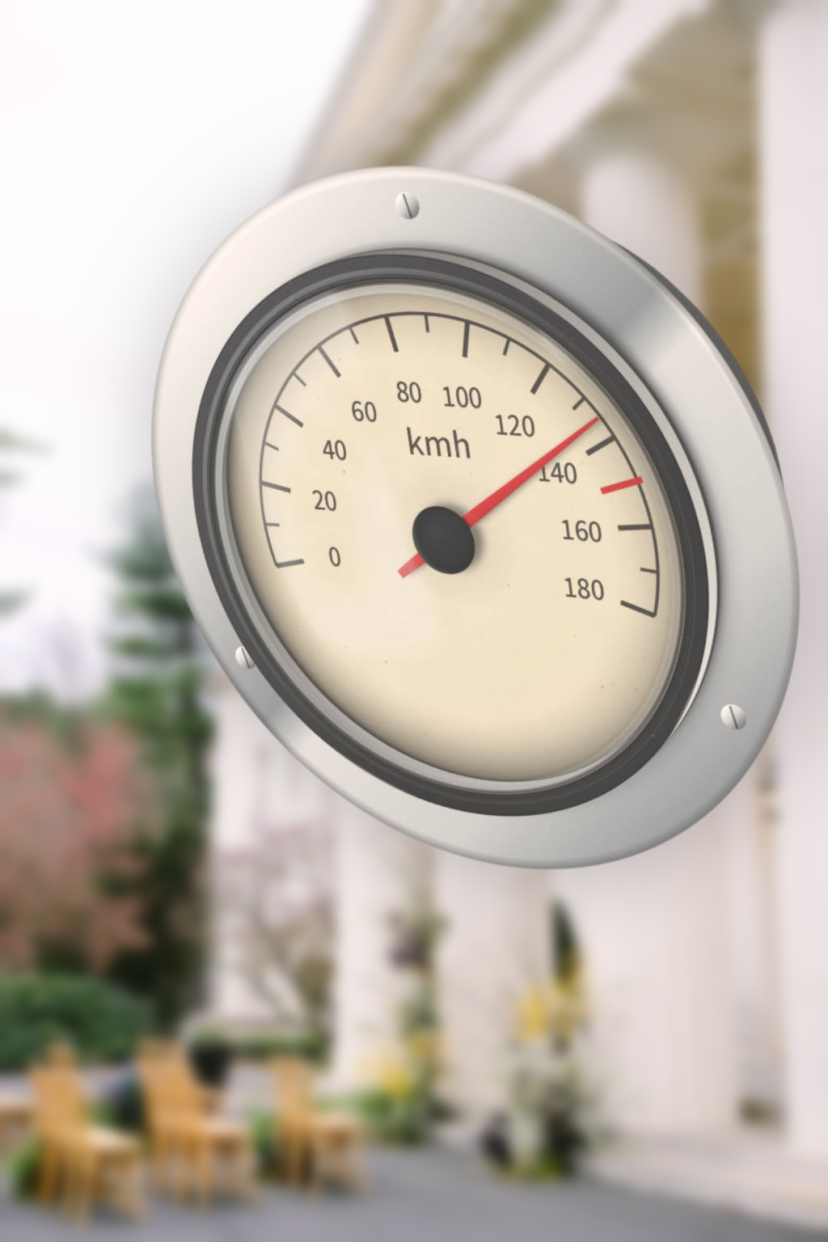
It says 135,km/h
